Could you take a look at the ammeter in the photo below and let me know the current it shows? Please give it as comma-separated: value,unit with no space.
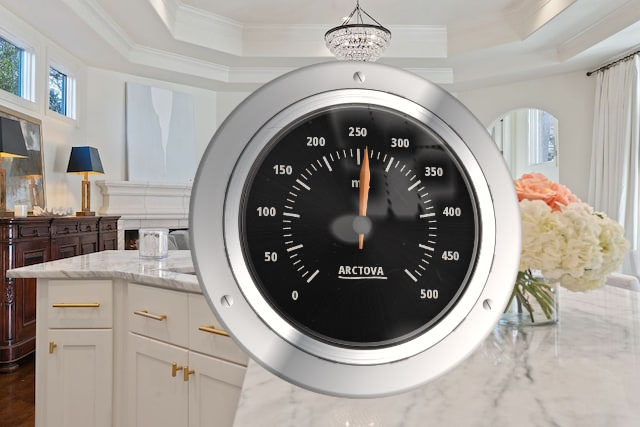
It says 260,mA
